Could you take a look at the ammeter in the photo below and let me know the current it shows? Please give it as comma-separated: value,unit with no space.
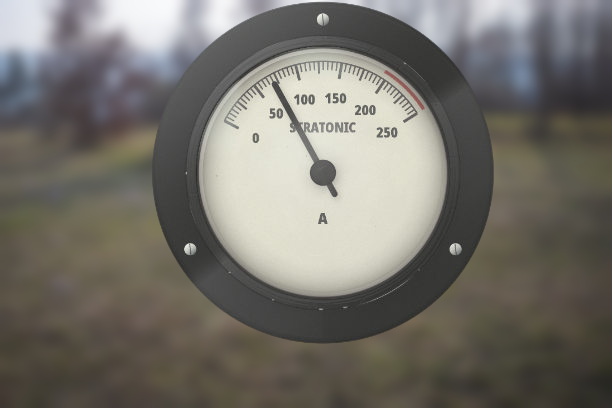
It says 70,A
